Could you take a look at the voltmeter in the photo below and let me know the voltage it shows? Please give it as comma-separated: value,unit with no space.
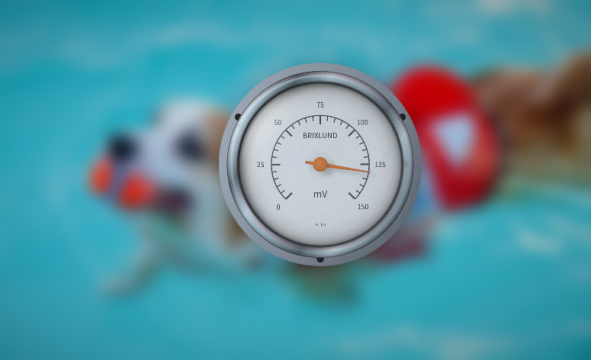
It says 130,mV
